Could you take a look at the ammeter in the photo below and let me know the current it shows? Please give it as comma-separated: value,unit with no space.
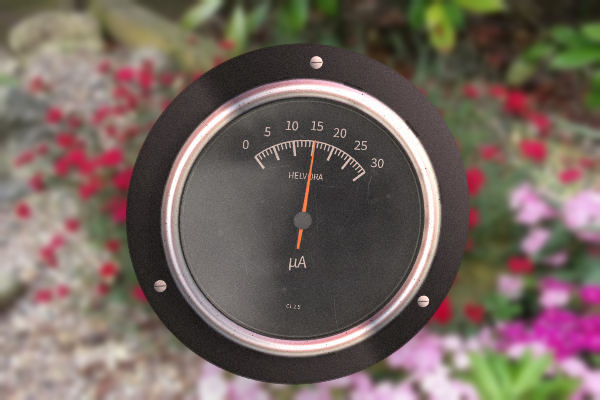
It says 15,µA
